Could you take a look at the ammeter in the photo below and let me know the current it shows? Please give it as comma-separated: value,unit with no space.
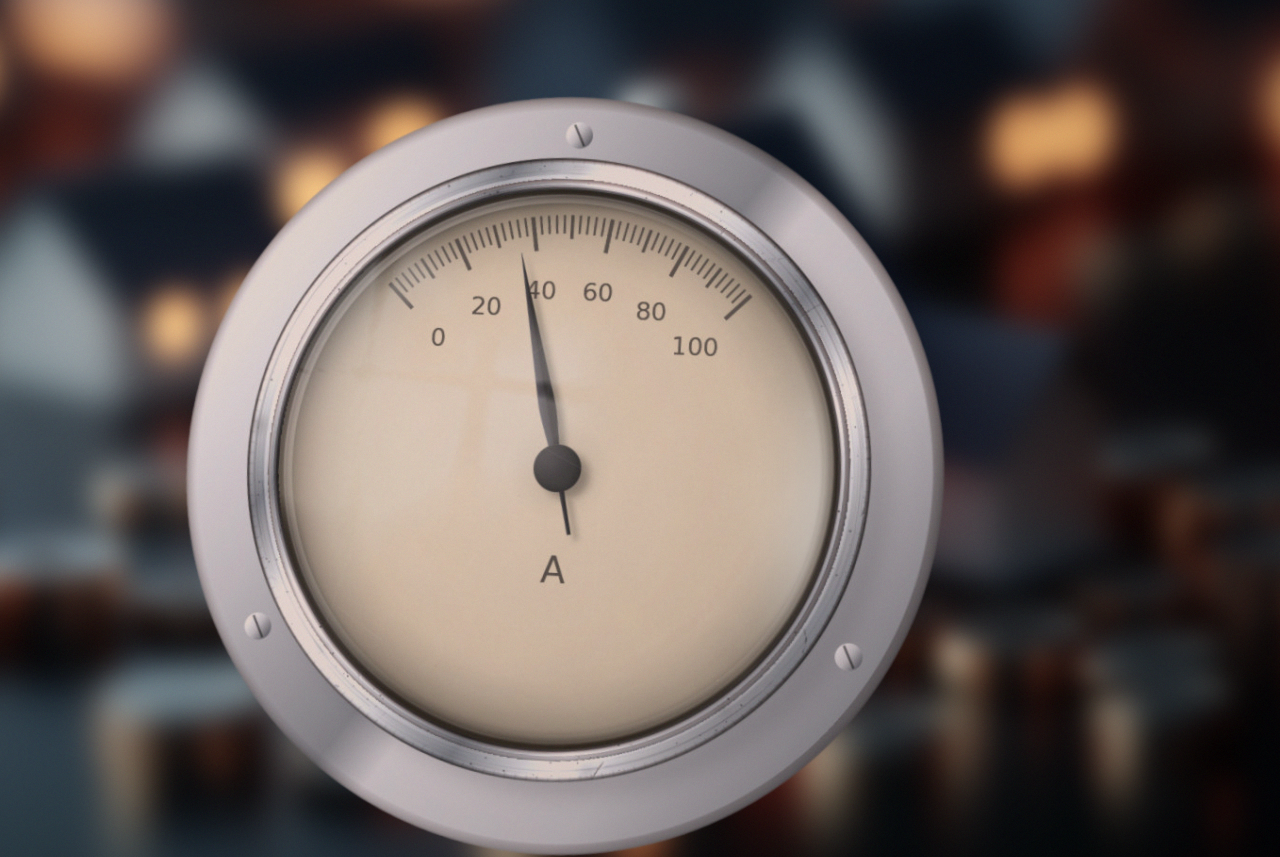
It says 36,A
